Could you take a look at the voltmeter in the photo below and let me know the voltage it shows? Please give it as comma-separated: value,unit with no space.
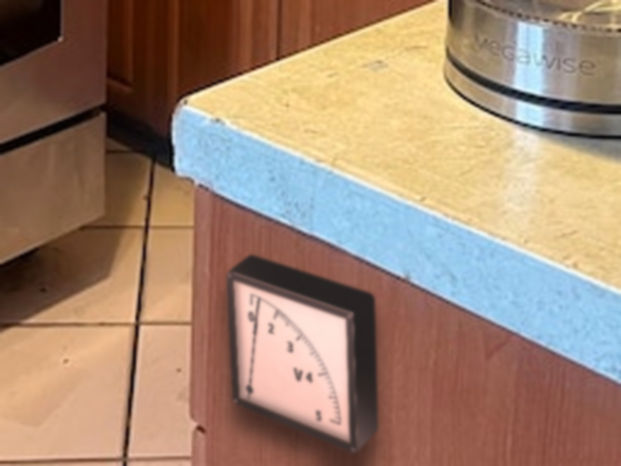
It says 1,V
